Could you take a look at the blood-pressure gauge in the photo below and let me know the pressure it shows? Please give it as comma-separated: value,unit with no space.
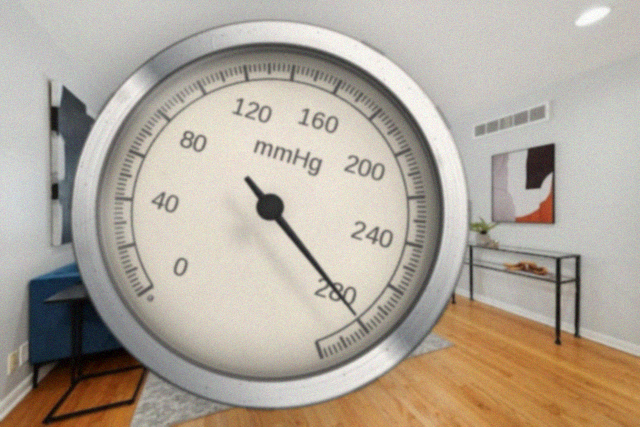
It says 280,mmHg
